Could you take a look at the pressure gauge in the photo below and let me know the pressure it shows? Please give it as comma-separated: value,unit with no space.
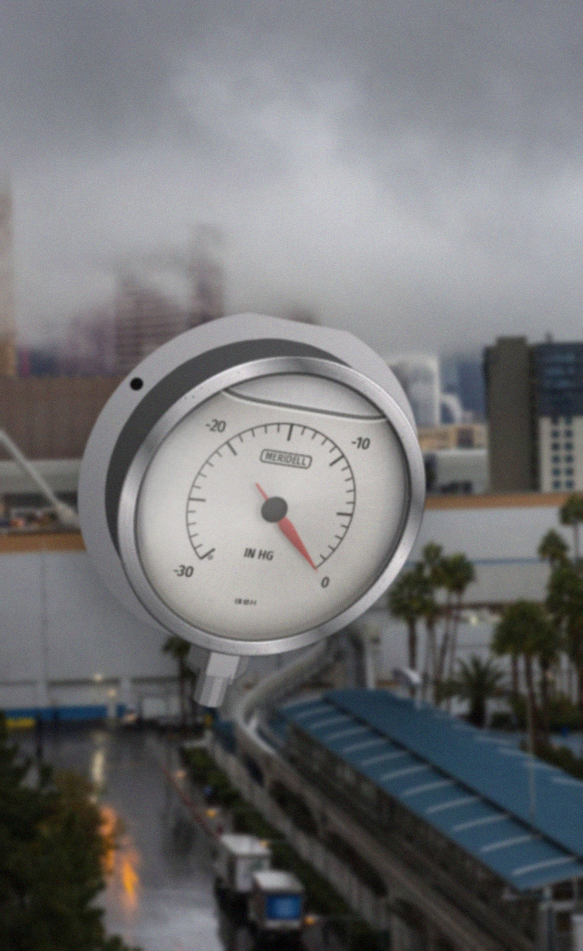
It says 0,inHg
